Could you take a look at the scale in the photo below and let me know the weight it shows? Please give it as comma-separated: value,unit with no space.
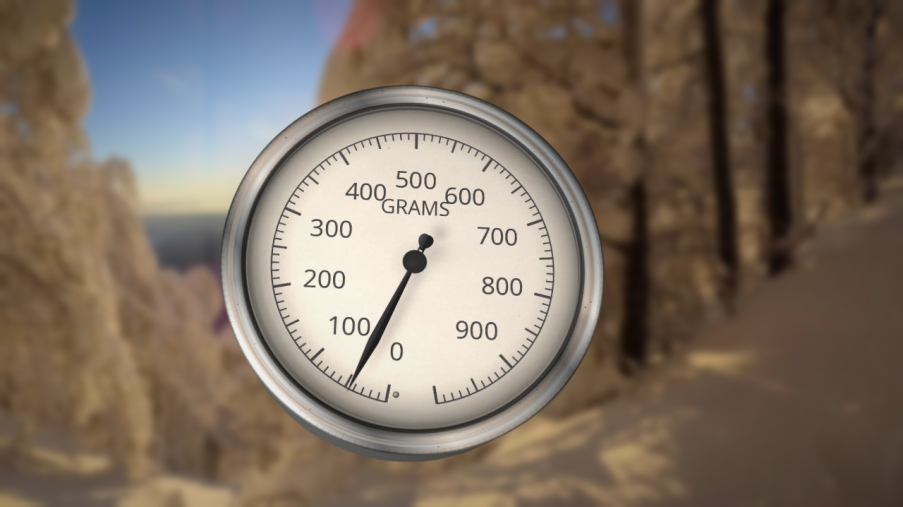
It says 45,g
